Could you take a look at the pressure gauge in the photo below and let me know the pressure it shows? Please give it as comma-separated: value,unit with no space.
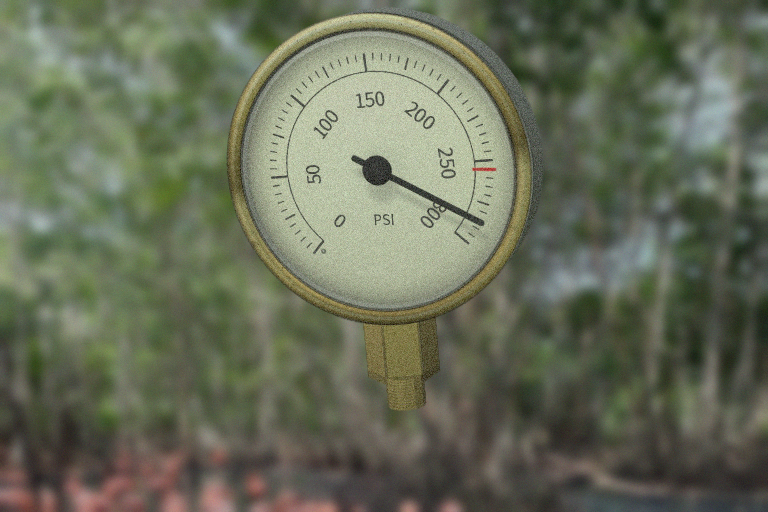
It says 285,psi
